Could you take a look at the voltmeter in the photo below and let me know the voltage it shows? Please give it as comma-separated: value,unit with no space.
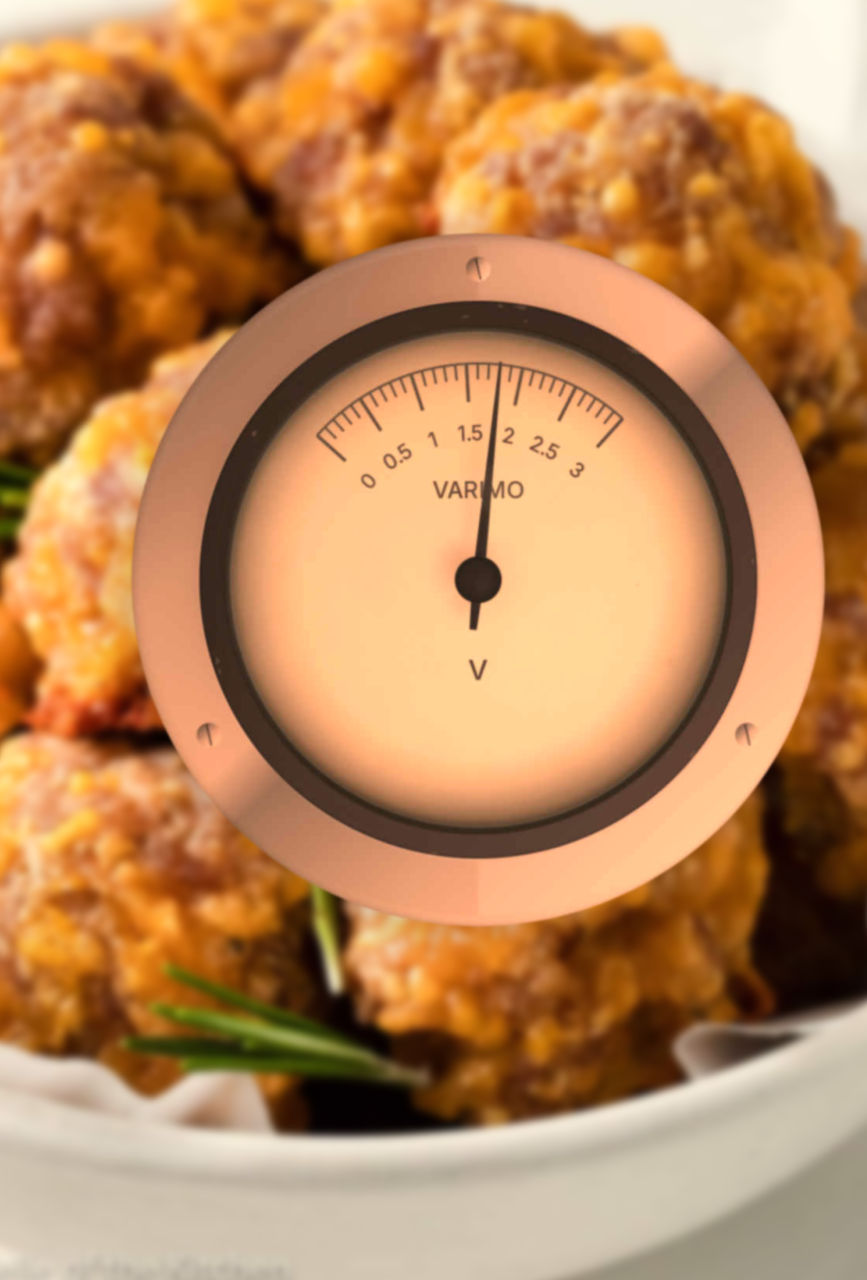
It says 1.8,V
